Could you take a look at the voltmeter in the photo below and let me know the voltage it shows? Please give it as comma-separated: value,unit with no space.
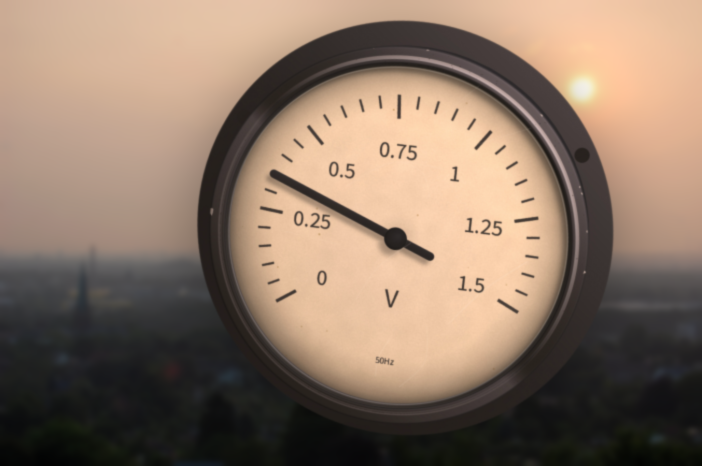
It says 0.35,V
